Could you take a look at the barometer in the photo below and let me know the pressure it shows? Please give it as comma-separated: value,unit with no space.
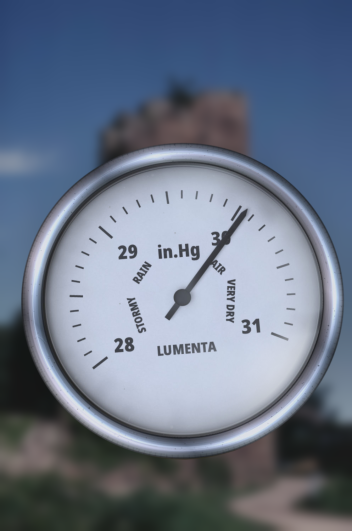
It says 30.05,inHg
